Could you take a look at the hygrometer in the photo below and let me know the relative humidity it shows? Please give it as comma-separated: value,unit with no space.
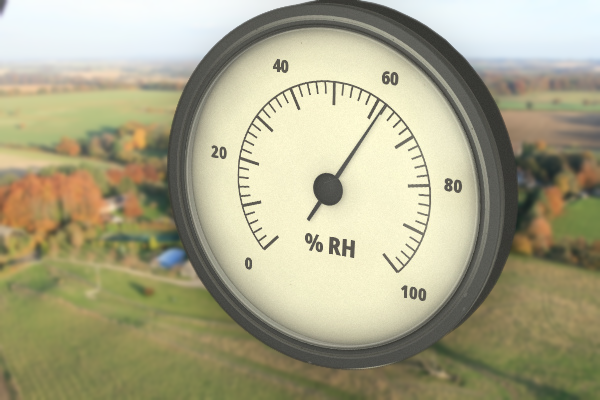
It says 62,%
